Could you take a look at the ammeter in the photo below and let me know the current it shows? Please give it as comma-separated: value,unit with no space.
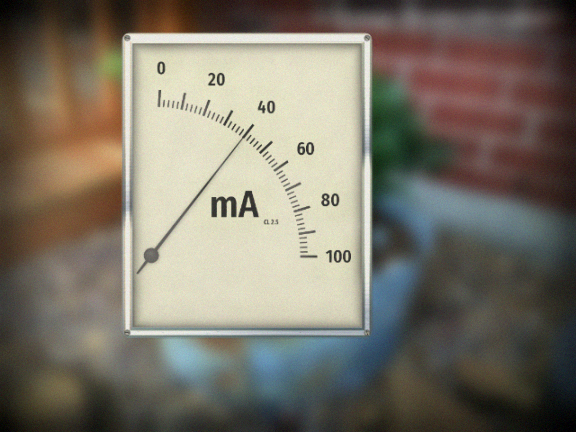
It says 40,mA
